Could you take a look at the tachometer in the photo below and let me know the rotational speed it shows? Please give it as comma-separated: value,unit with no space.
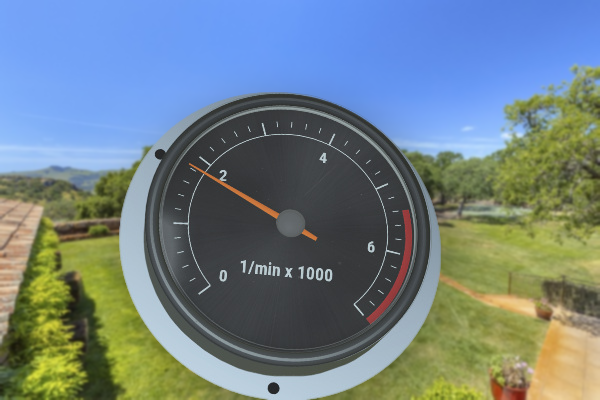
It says 1800,rpm
